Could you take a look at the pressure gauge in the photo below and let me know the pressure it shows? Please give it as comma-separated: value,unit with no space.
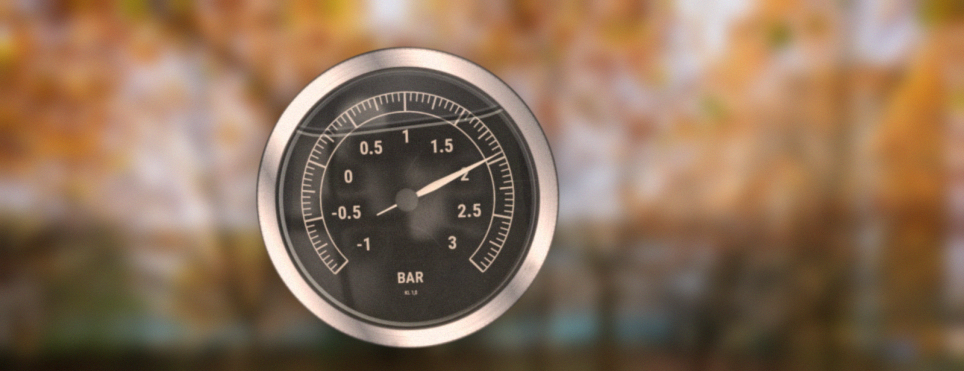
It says 1.95,bar
